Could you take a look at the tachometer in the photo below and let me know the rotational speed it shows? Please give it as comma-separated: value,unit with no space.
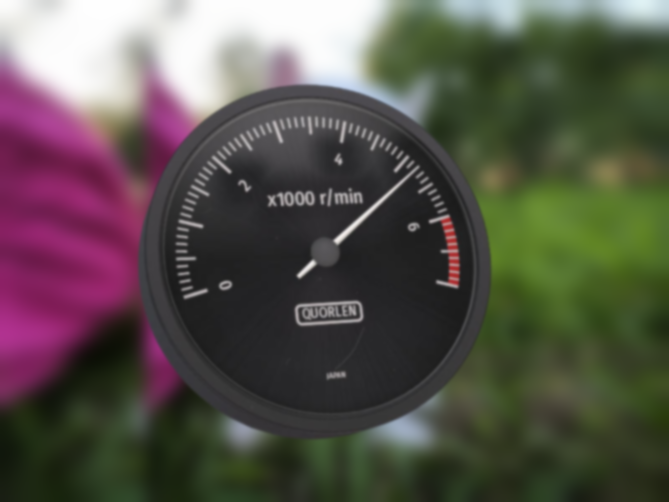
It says 5200,rpm
